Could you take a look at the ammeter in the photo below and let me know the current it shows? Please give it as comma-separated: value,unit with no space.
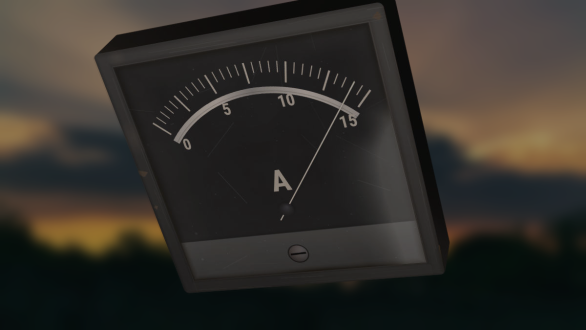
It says 14,A
